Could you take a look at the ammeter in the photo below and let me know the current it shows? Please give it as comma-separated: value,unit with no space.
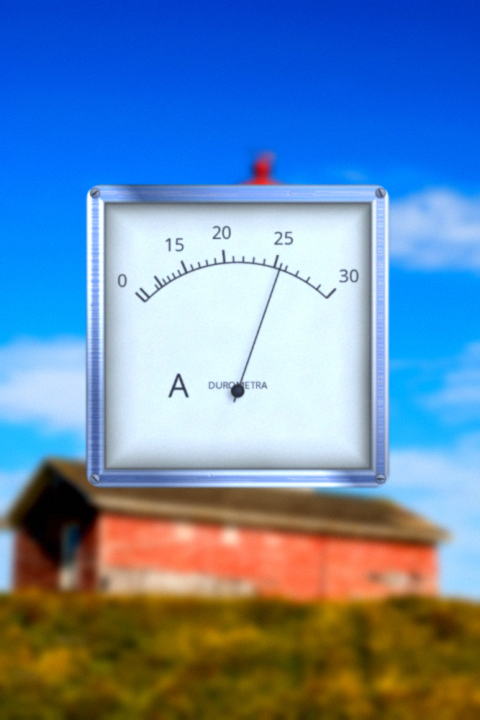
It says 25.5,A
